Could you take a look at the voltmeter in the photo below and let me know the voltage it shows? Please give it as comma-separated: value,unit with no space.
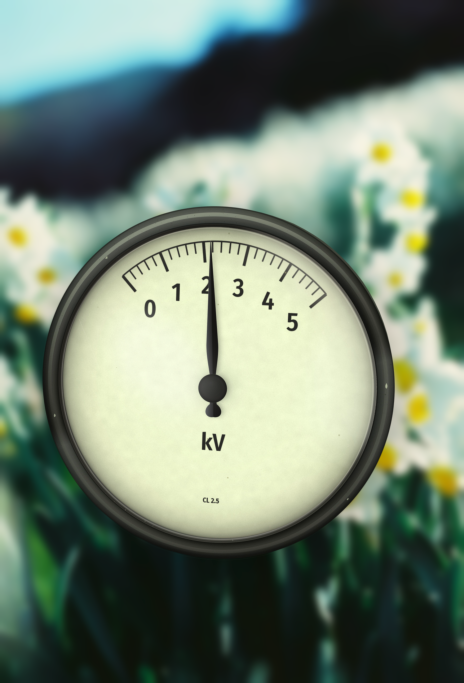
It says 2.2,kV
